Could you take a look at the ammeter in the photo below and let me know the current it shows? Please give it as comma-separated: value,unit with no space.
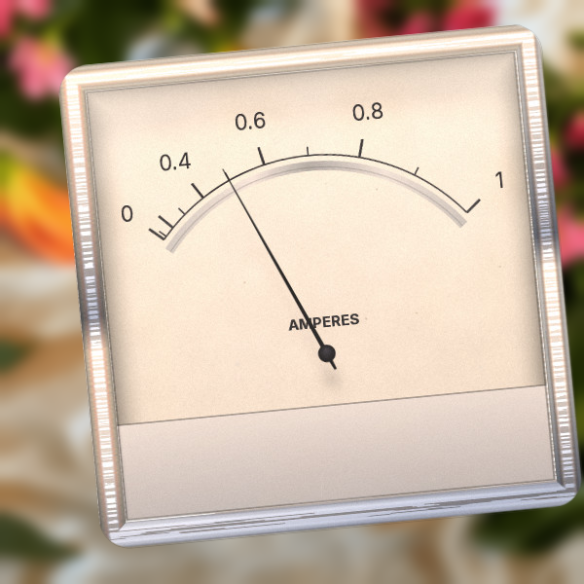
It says 0.5,A
